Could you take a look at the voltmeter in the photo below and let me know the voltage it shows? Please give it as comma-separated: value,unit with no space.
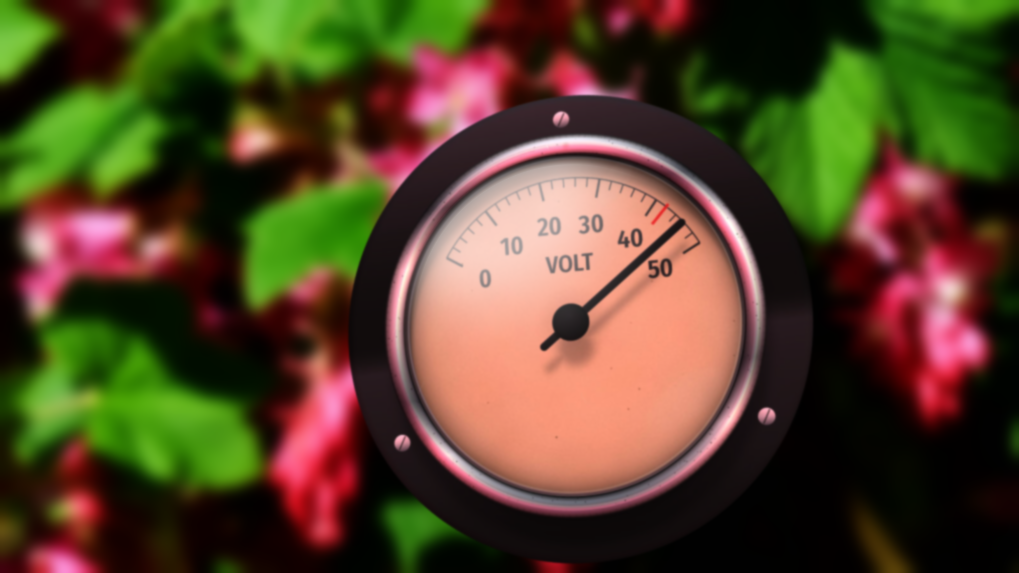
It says 46,V
